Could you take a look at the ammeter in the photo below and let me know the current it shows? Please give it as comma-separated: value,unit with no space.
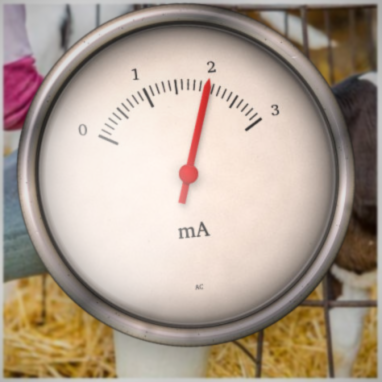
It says 2,mA
